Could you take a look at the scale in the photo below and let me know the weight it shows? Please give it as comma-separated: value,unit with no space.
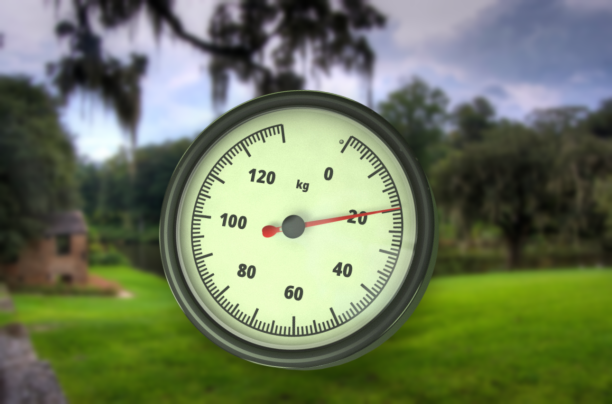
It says 20,kg
